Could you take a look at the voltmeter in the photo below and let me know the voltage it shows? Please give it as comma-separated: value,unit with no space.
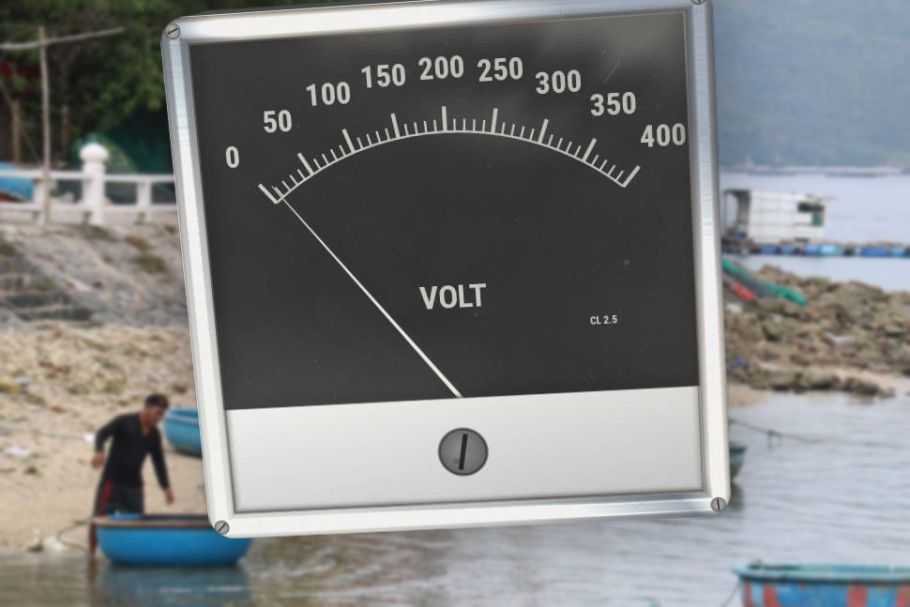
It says 10,V
